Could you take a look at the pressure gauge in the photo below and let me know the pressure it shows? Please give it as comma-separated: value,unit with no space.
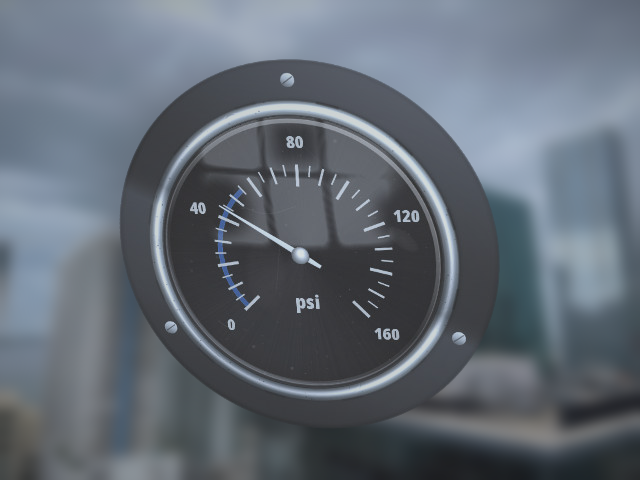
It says 45,psi
